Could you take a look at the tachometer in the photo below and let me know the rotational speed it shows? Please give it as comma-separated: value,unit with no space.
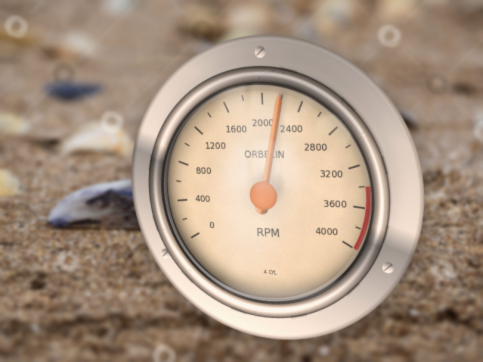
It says 2200,rpm
